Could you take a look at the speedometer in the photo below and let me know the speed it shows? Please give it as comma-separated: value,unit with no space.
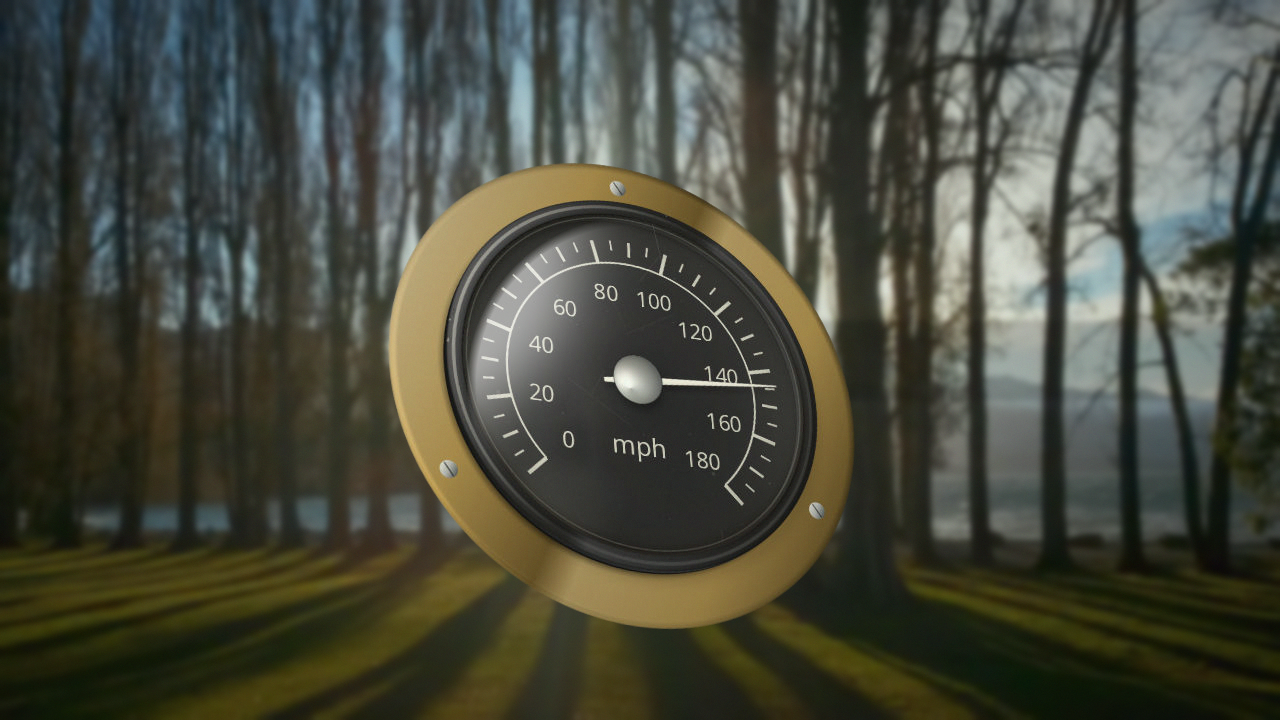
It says 145,mph
